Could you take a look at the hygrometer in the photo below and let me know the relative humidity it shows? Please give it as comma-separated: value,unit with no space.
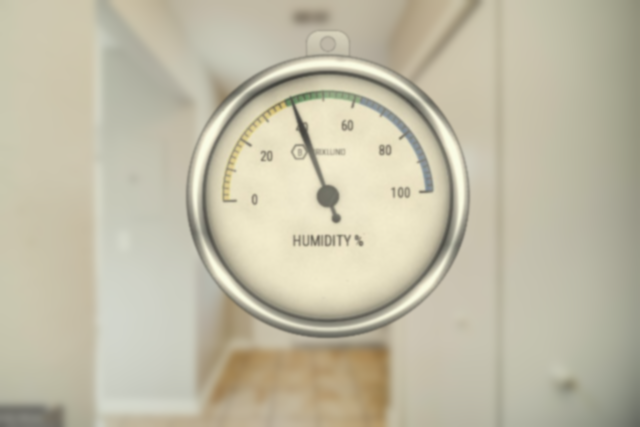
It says 40,%
